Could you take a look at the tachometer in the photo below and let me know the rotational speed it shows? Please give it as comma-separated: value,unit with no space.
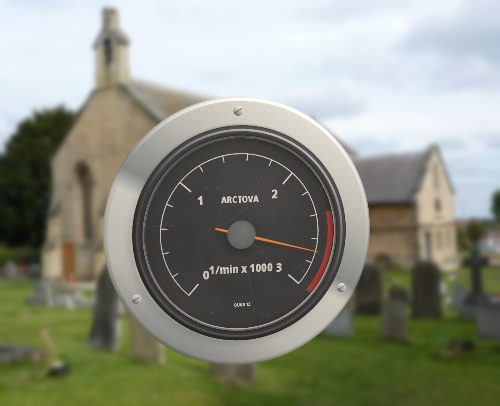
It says 2700,rpm
